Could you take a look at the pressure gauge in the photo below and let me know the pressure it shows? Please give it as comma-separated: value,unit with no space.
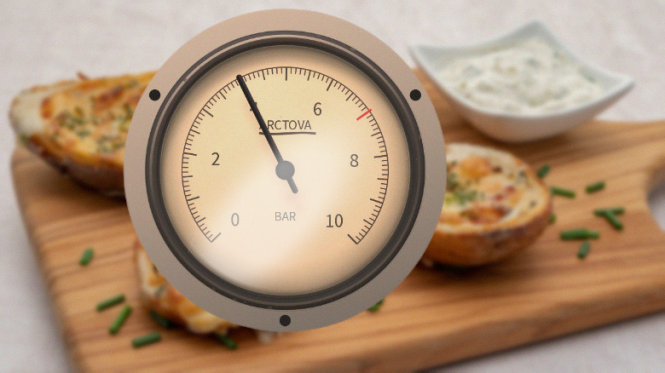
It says 4,bar
